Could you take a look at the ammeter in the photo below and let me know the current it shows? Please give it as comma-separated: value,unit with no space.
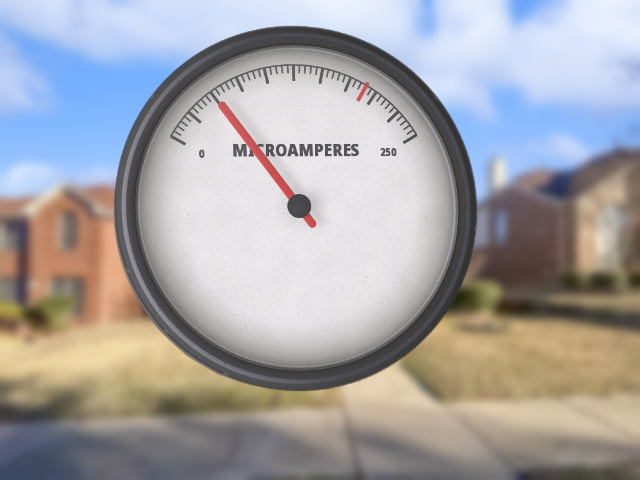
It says 50,µA
